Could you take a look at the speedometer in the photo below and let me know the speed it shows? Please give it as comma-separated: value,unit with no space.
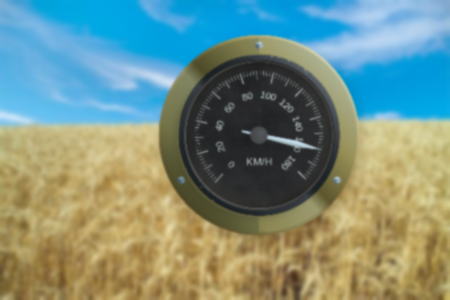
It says 160,km/h
